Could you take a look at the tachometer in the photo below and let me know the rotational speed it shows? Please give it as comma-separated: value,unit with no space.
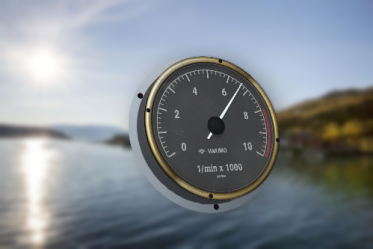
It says 6600,rpm
